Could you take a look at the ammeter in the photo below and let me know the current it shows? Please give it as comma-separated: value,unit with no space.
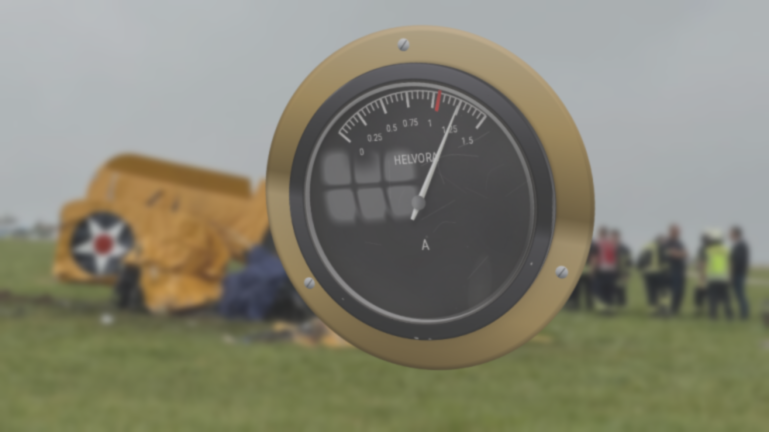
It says 1.25,A
